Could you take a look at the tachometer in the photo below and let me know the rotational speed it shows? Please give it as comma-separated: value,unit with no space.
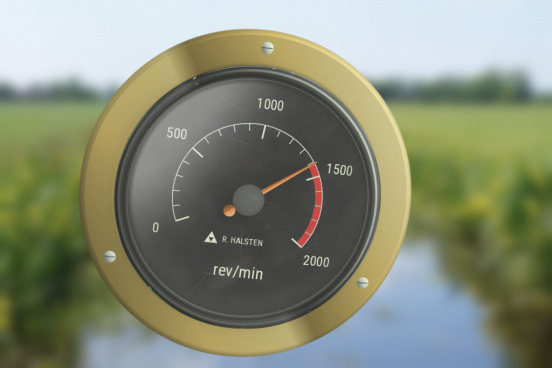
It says 1400,rpm
